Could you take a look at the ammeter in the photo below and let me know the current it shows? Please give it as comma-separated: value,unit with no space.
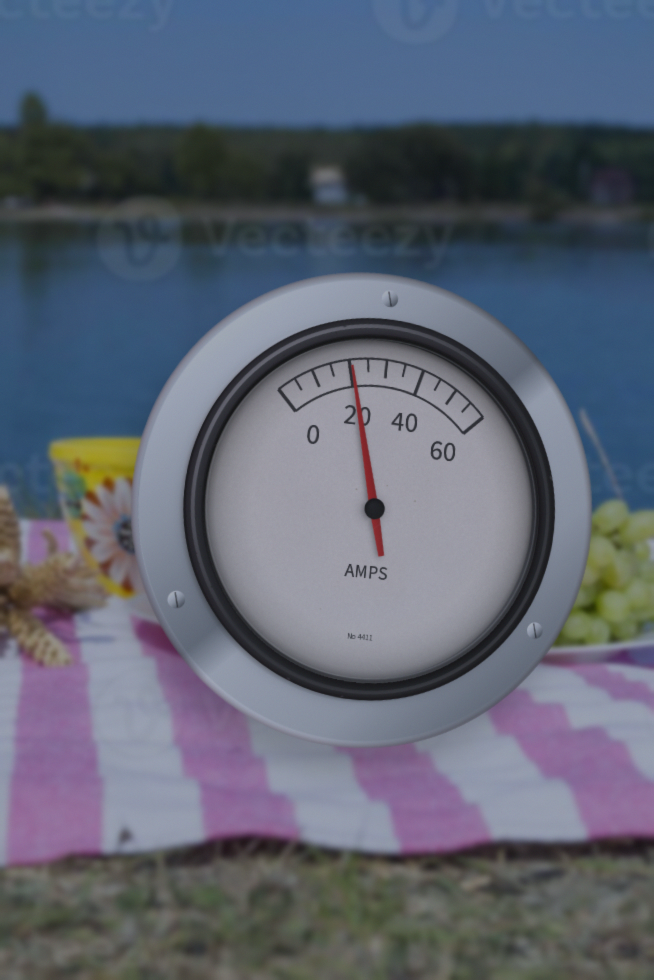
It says 20,A
